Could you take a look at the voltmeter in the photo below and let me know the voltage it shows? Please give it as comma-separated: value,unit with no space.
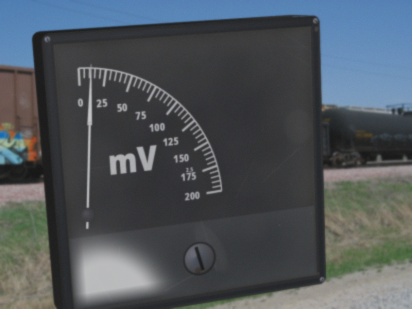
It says 10,mV
